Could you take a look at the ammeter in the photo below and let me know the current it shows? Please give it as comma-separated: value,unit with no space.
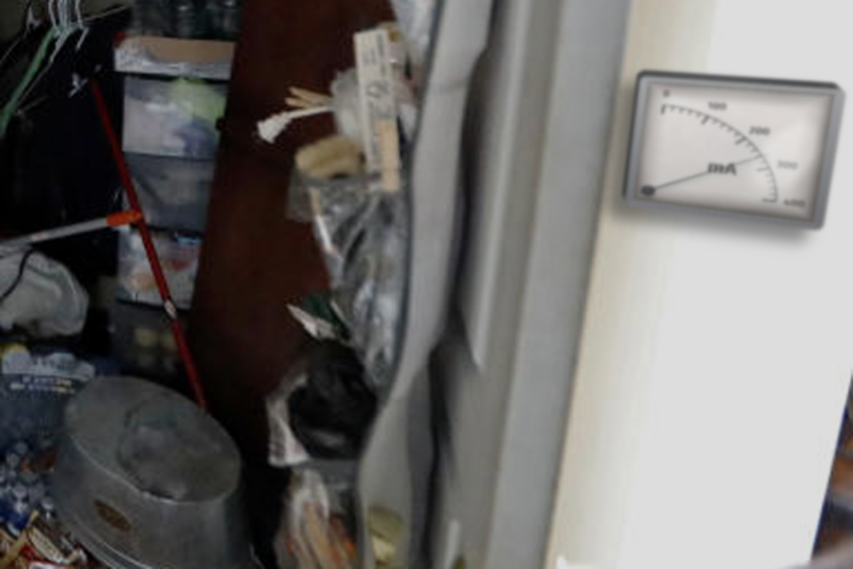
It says 260,mA
